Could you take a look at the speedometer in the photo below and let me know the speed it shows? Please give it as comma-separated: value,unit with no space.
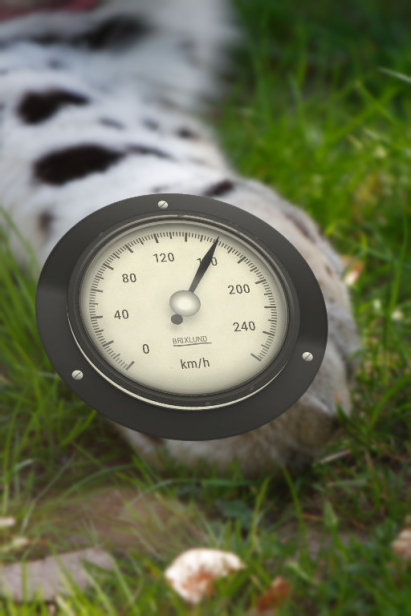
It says 160,km/h
